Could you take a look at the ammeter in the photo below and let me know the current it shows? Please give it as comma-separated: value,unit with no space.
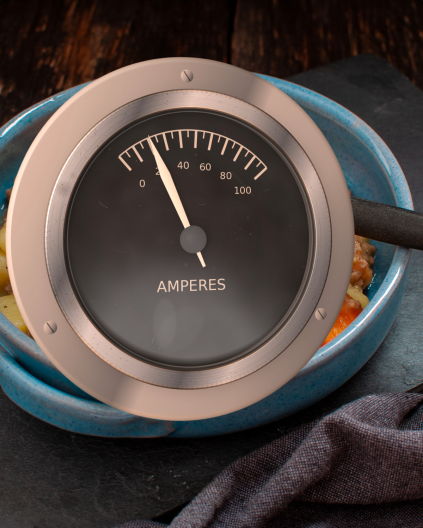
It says 20,A
